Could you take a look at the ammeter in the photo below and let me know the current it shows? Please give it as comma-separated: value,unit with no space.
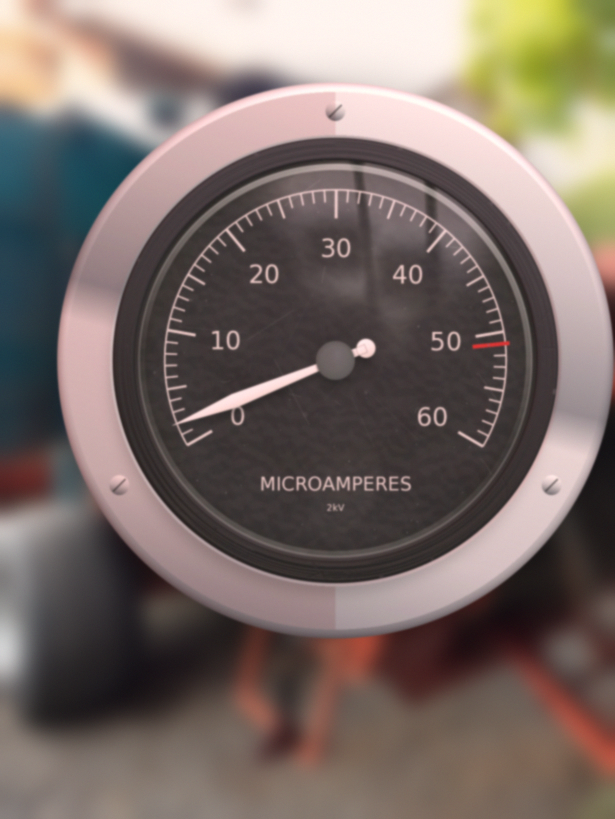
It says 2,µA
